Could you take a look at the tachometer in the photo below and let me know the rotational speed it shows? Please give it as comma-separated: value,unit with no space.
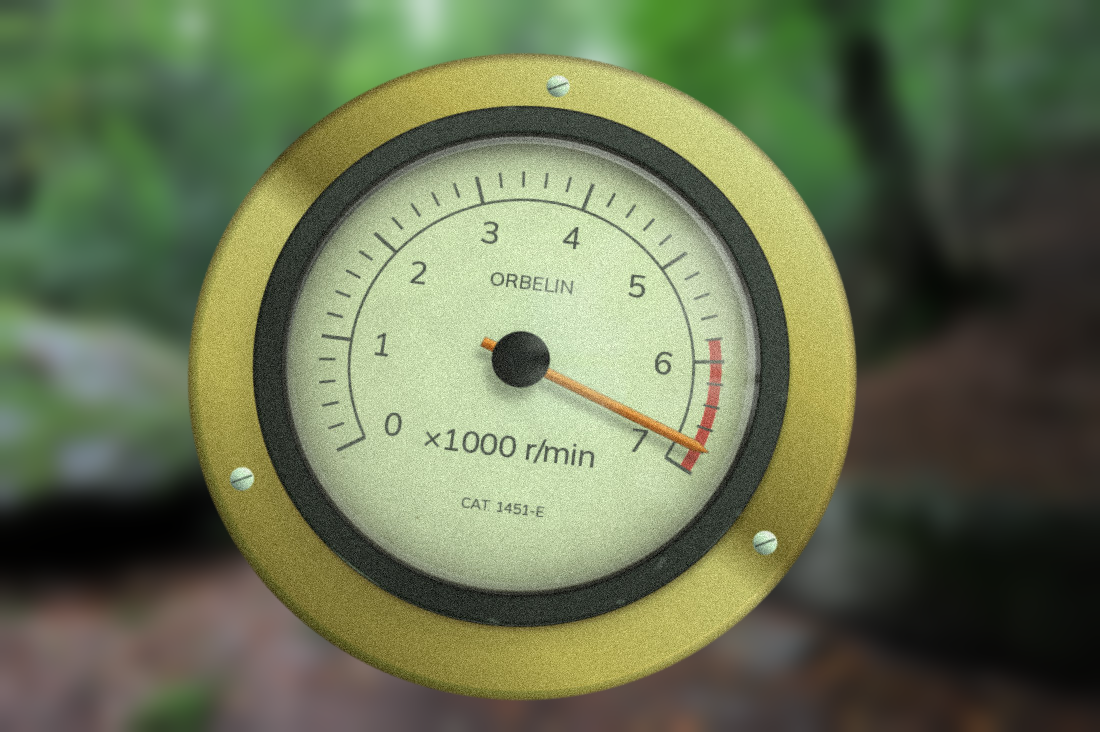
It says 6800,rpm
